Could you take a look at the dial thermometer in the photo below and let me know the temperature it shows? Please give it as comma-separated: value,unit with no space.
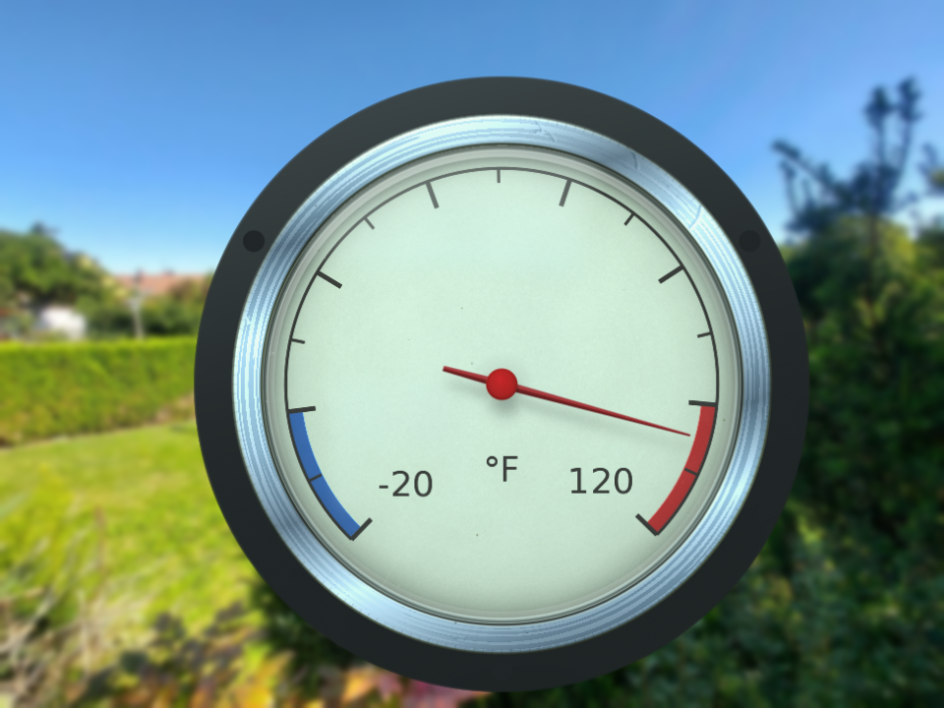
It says 105,°F
